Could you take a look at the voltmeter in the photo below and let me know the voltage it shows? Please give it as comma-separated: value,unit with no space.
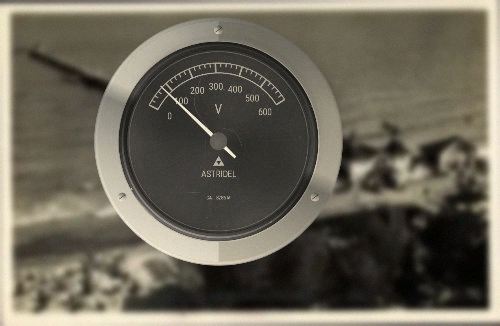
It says 80,V
